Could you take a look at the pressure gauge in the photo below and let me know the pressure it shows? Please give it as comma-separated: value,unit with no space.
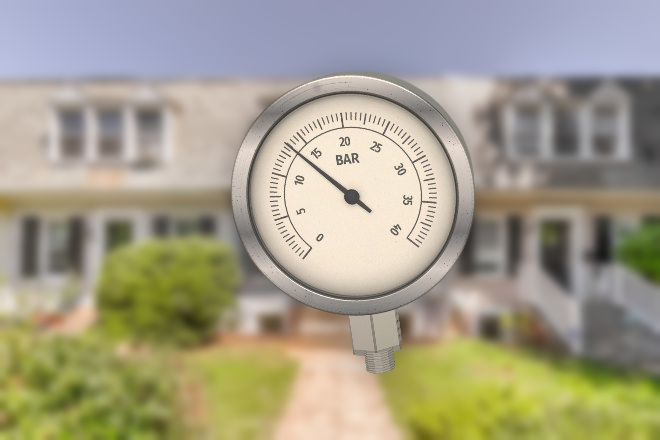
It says 13.5,bar
